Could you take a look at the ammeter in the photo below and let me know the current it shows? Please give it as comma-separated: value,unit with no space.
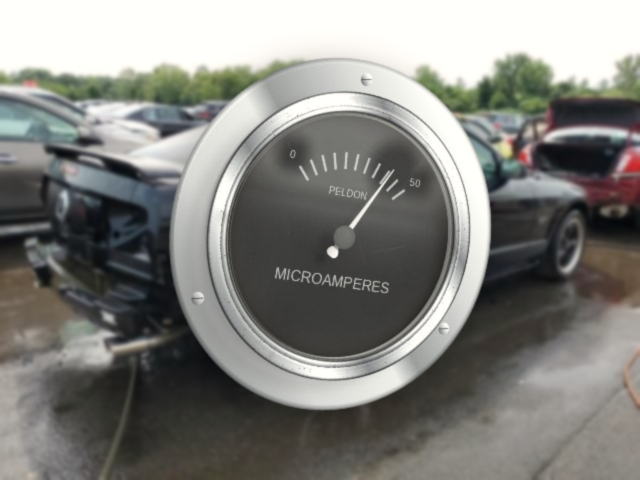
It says 40,µA
